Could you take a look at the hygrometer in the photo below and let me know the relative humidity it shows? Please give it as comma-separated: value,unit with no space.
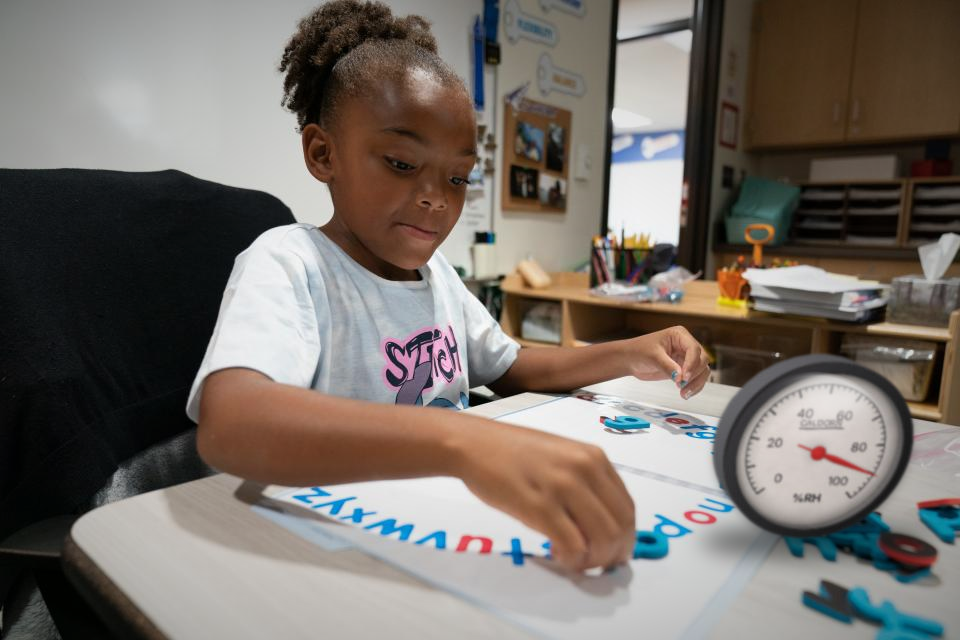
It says 90,%
